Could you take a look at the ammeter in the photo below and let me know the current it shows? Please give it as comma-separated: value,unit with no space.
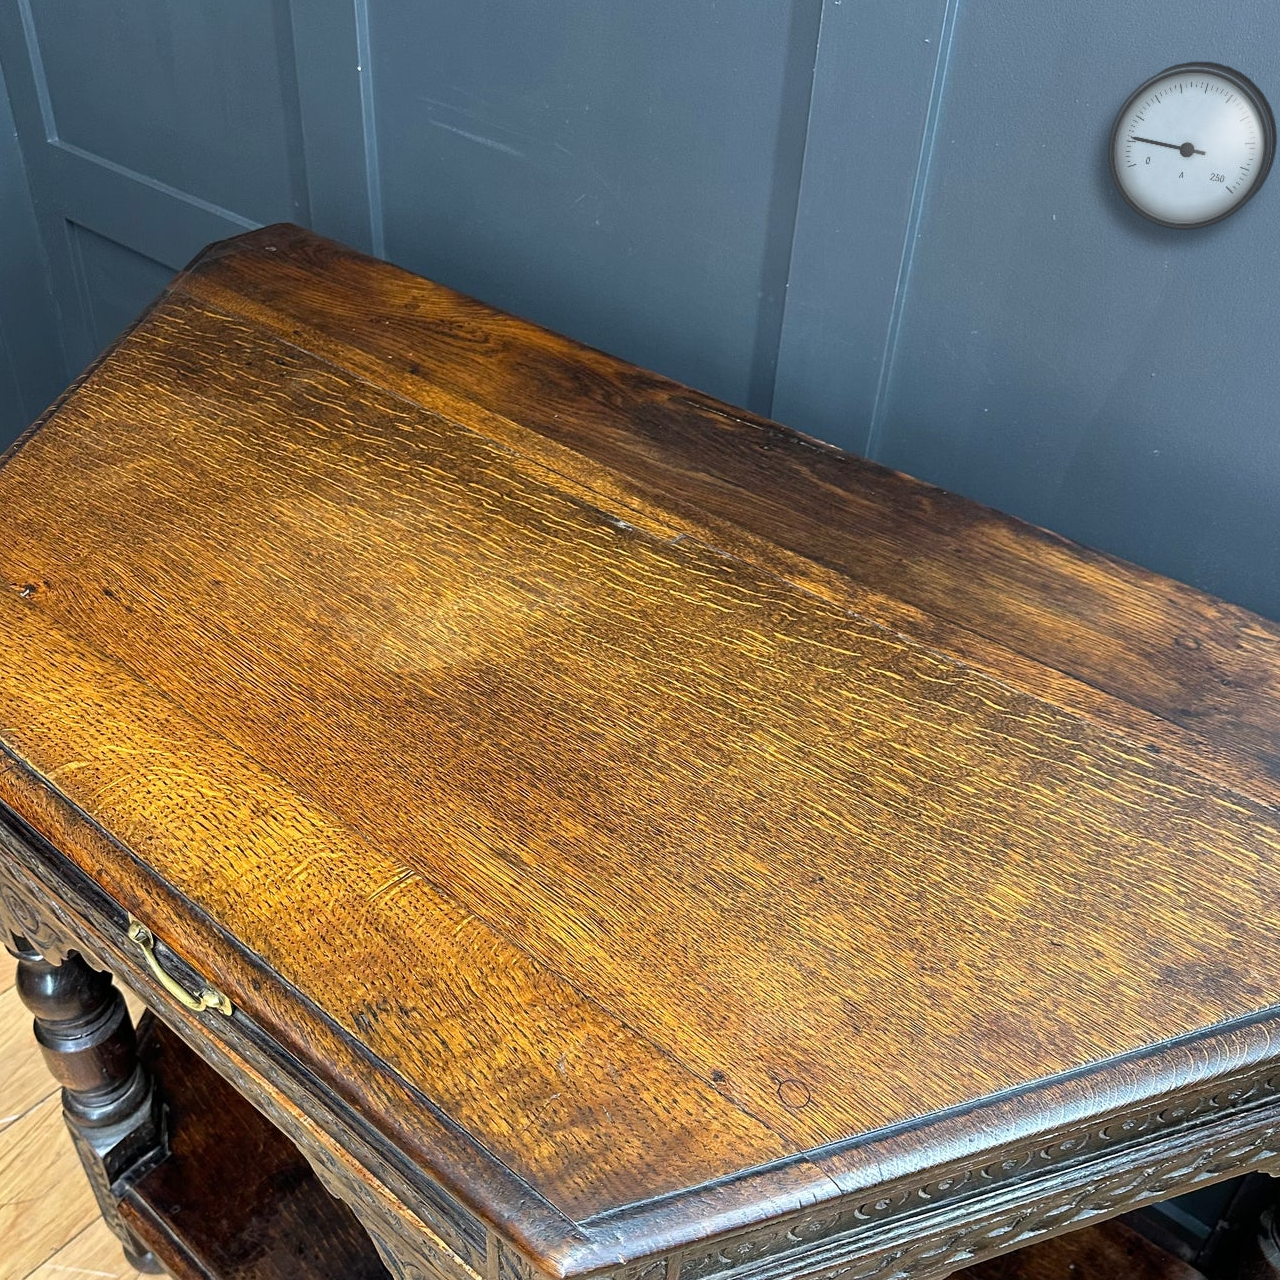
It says 30,A
